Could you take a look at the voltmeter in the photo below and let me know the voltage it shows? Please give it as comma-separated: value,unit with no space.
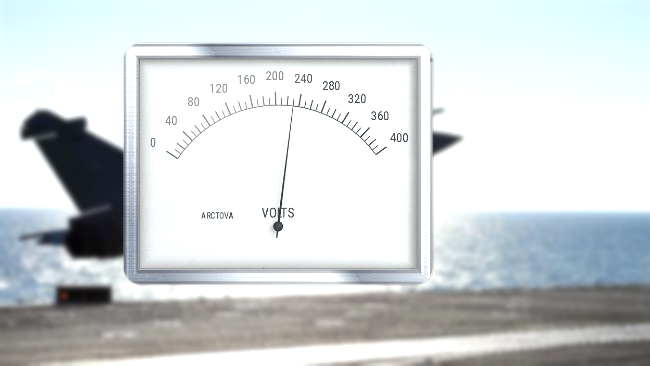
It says 230,V
